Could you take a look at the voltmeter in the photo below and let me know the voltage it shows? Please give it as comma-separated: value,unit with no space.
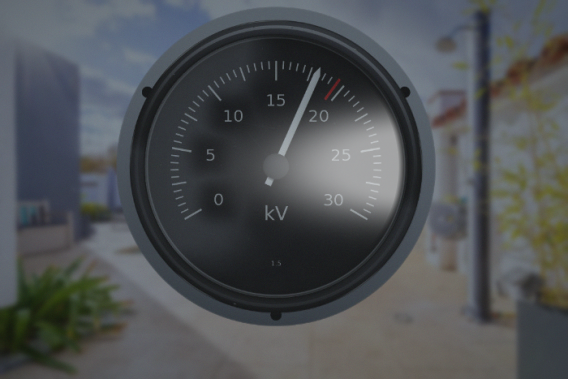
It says 18,kV
